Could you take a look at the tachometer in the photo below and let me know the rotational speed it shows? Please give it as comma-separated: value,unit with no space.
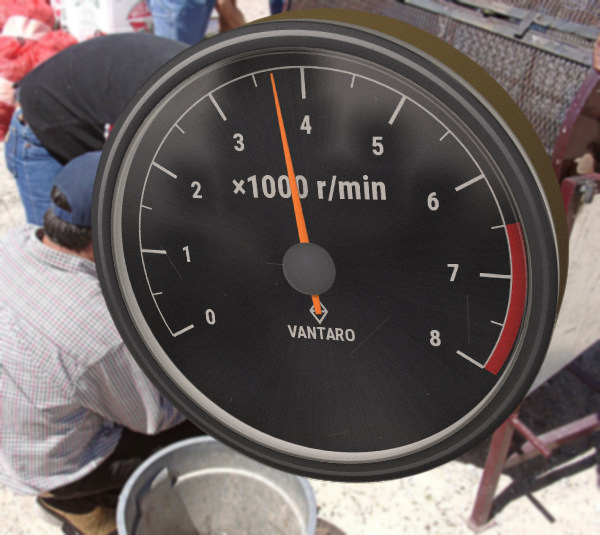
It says 3750,rpm
